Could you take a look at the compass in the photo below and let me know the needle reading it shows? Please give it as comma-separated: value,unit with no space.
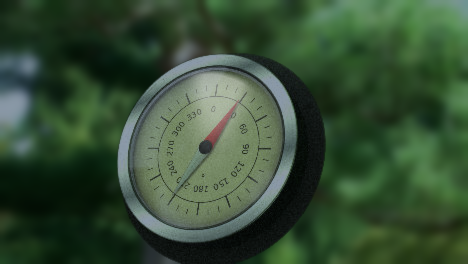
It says 30,°
